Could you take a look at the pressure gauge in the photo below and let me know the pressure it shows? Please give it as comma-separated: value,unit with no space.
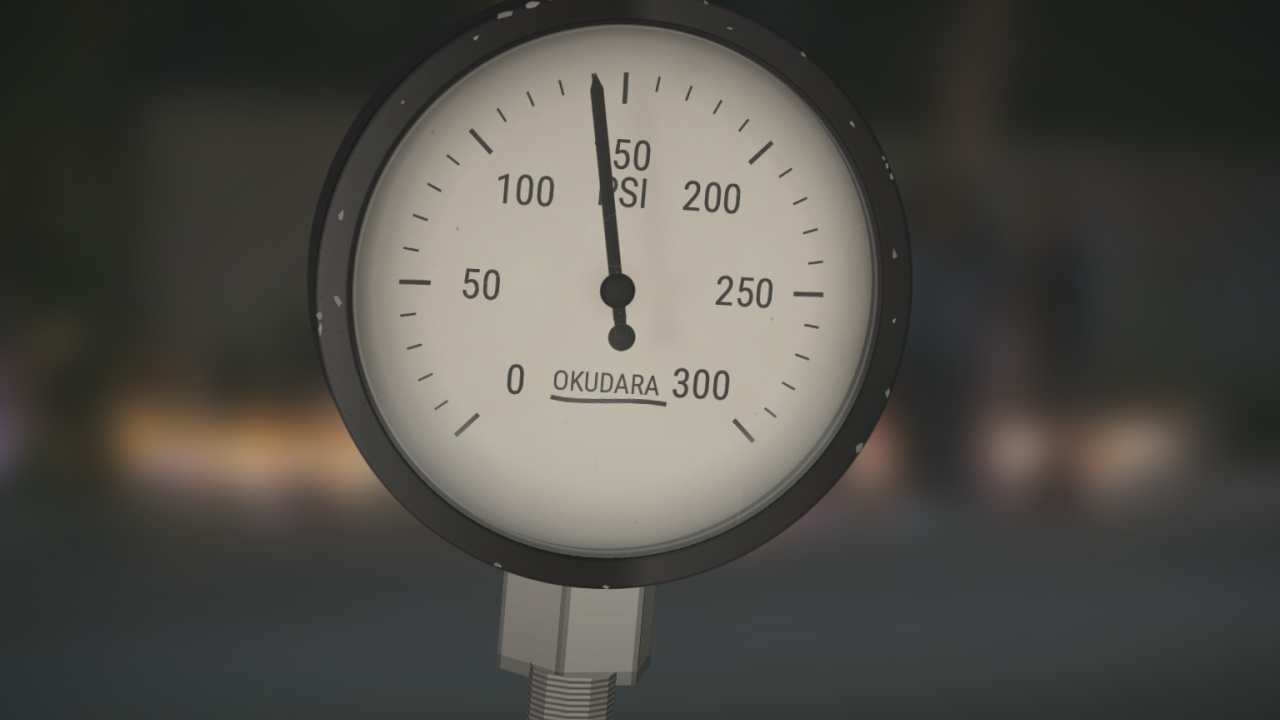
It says 140,psi
